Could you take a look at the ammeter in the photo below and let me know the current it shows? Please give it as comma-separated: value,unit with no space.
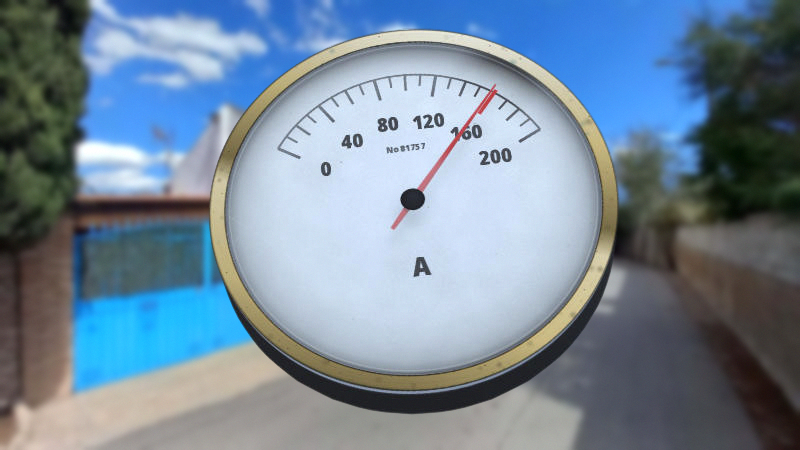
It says 160,A
